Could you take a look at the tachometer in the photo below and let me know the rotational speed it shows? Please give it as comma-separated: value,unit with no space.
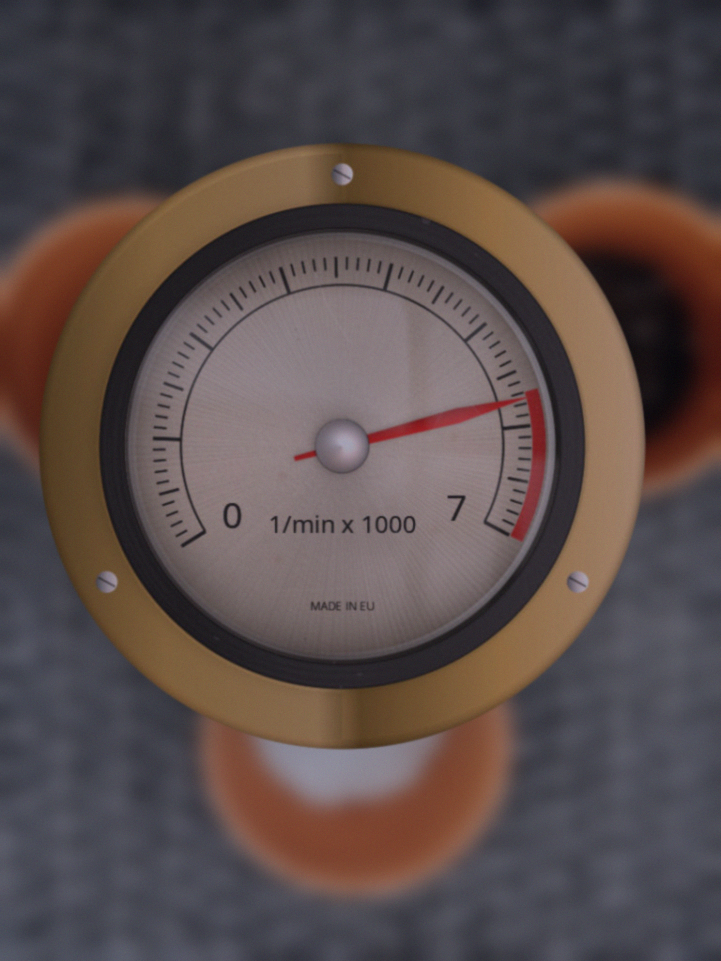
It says 5750,rpm
